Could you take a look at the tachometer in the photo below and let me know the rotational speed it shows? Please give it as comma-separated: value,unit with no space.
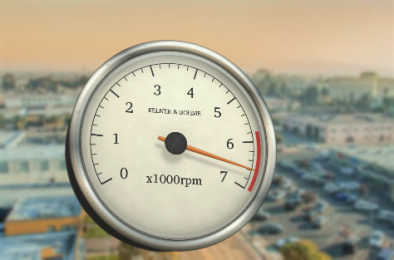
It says 6600,rpm
